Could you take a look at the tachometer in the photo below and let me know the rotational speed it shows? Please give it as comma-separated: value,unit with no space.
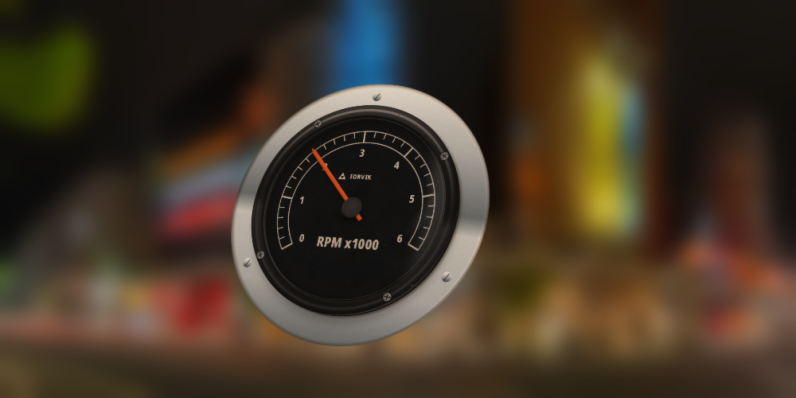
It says 2000,rpm
